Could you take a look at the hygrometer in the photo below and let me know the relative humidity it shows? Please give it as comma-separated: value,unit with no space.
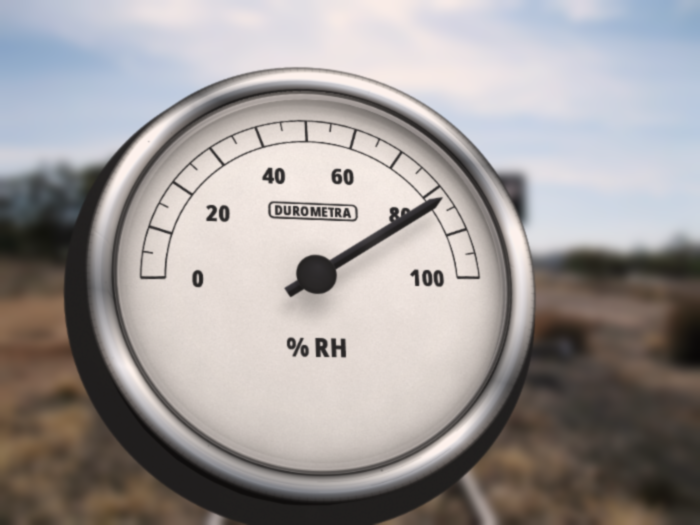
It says 82.5,%
